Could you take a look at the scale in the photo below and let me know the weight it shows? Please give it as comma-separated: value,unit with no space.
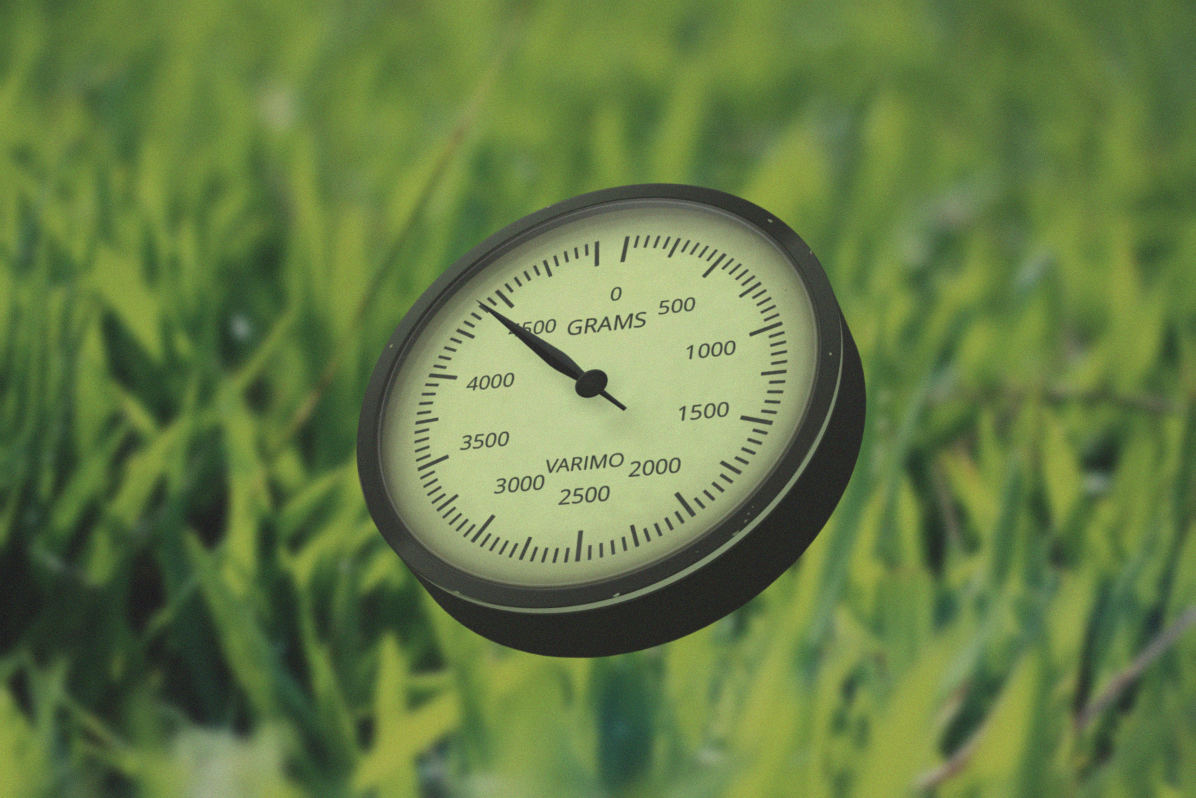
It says 4400,g
